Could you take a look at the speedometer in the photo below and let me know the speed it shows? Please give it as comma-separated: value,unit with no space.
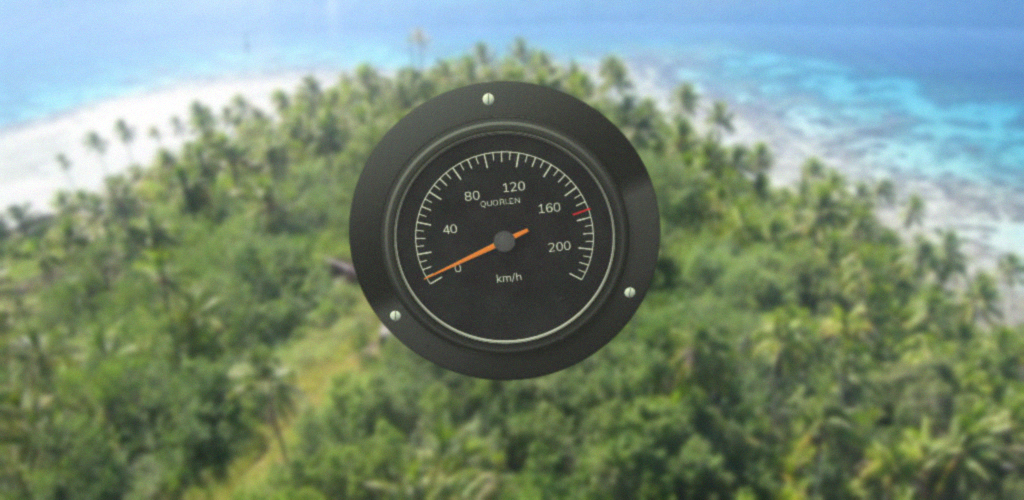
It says 5,km/h
